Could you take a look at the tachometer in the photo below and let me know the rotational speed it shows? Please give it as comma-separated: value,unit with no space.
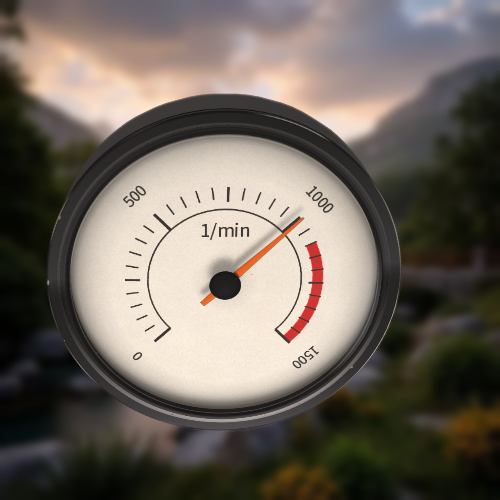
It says 1000,rpm
